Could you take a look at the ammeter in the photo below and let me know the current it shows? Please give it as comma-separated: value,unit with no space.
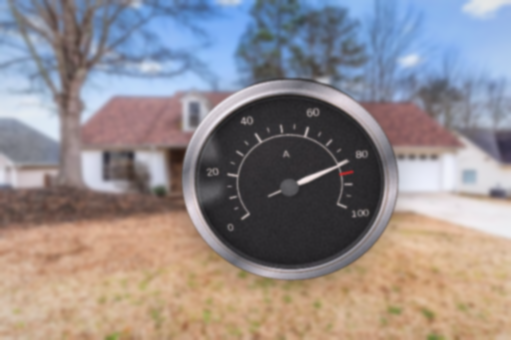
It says 80,A
